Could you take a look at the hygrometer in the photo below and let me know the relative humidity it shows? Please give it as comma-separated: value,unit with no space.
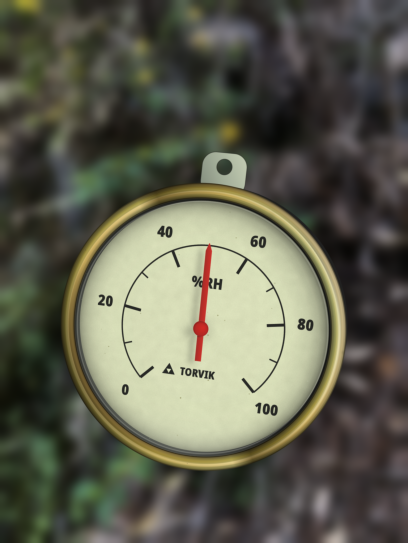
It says 50,%
